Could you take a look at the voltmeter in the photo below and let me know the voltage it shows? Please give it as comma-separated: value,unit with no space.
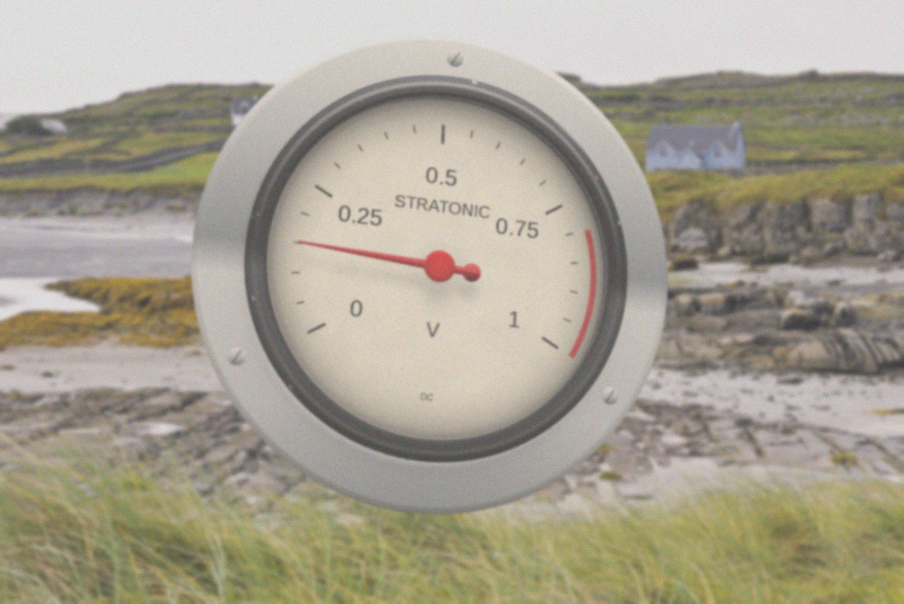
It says 0.15,V
